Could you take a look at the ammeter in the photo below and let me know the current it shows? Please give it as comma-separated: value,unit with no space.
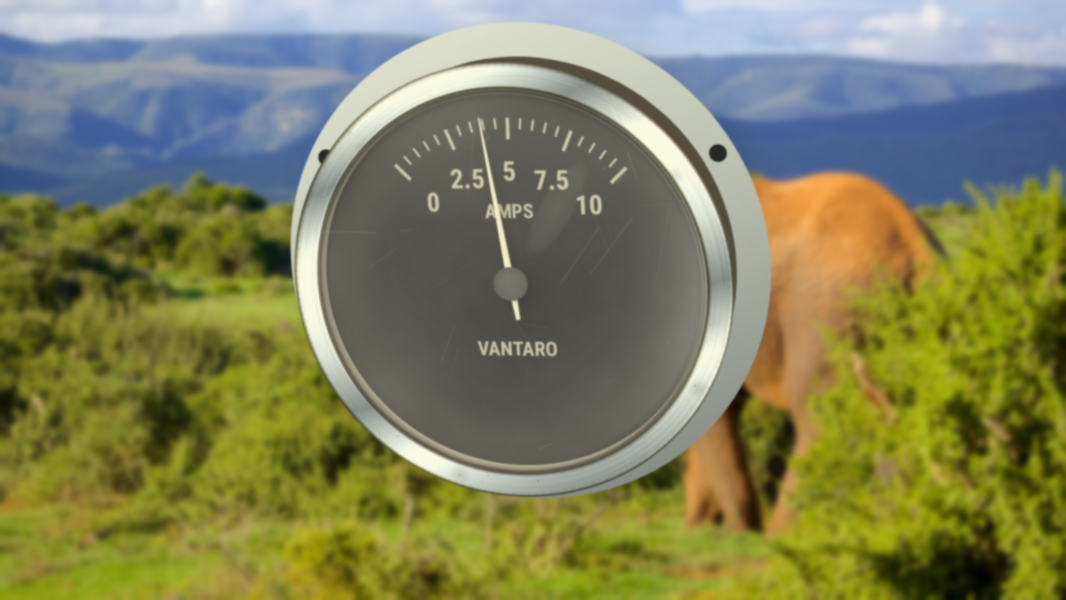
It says 4,A
